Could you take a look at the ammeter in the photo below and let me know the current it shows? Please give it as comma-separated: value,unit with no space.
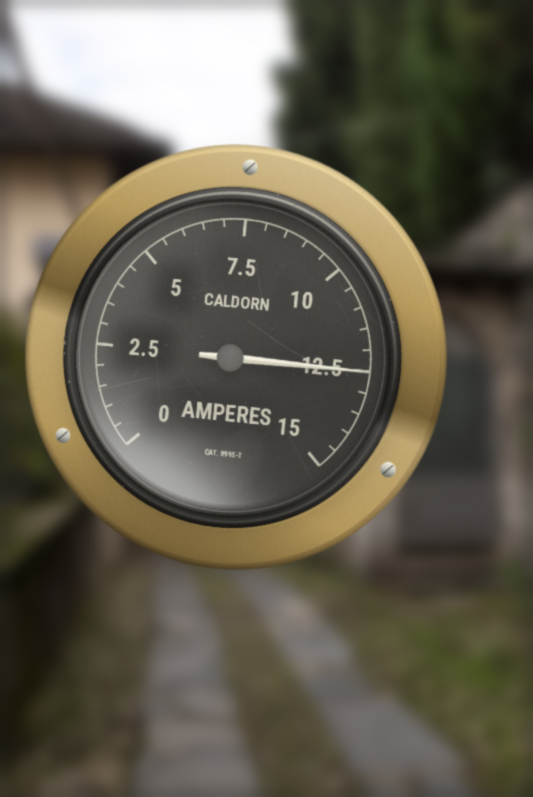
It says 12.5,A
